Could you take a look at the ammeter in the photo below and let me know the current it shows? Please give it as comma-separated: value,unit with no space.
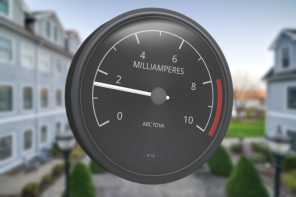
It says 1.5,mA
